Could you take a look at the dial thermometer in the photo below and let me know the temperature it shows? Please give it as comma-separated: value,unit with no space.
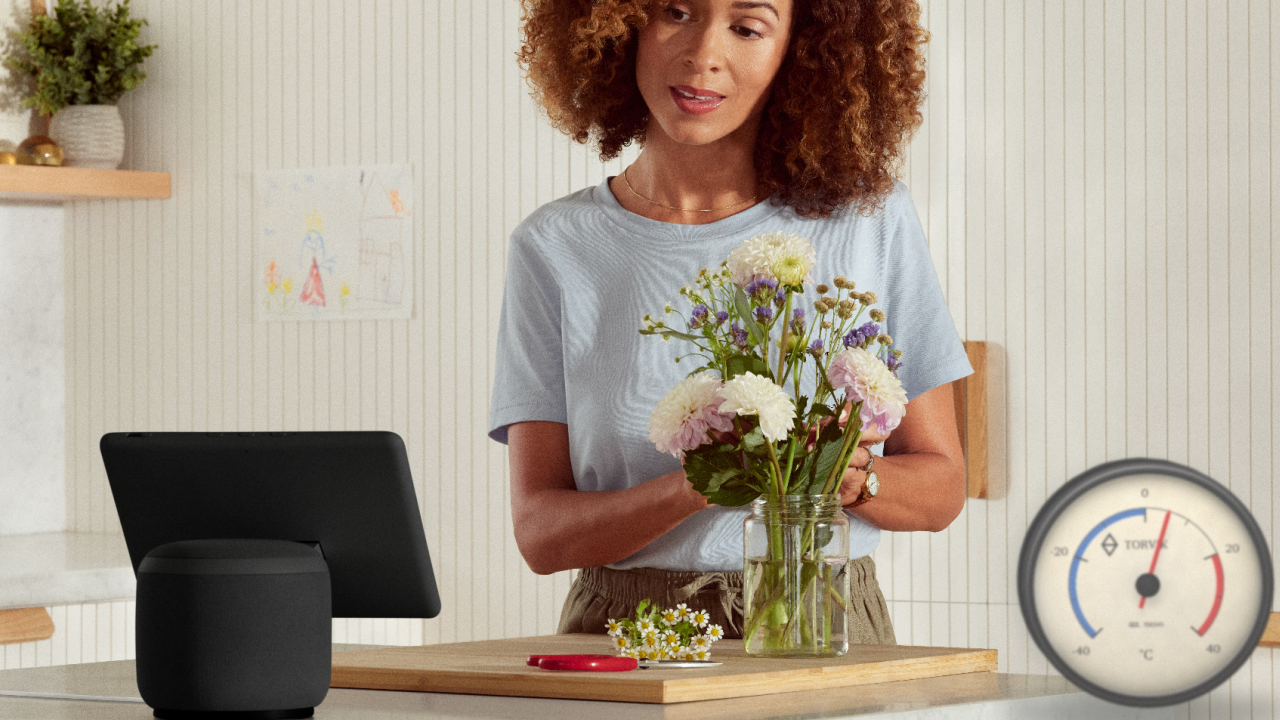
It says 5,°C
